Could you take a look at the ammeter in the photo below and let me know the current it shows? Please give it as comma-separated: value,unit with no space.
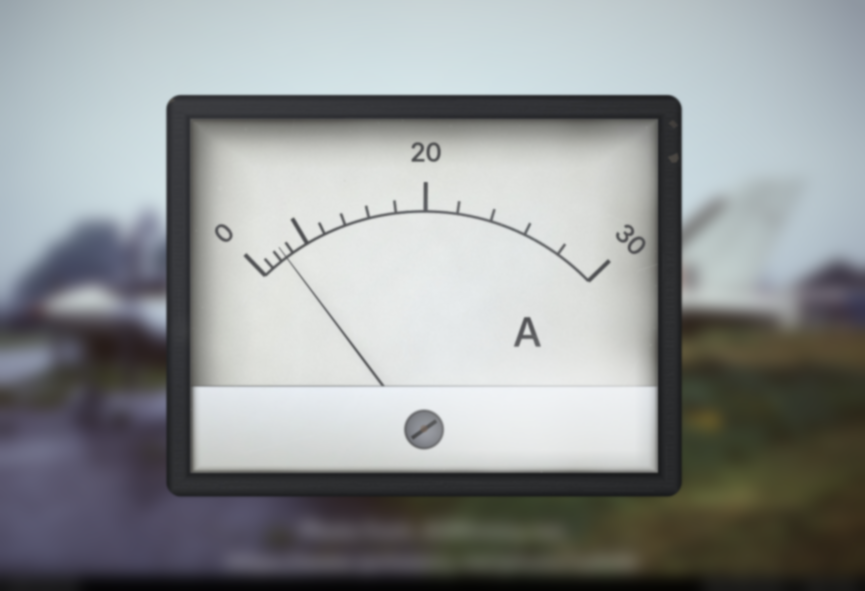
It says 7,A
